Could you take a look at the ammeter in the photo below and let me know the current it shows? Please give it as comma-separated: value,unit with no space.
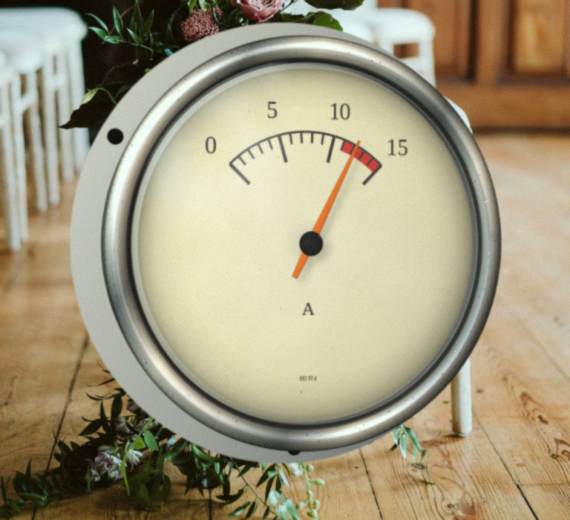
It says 12,A
